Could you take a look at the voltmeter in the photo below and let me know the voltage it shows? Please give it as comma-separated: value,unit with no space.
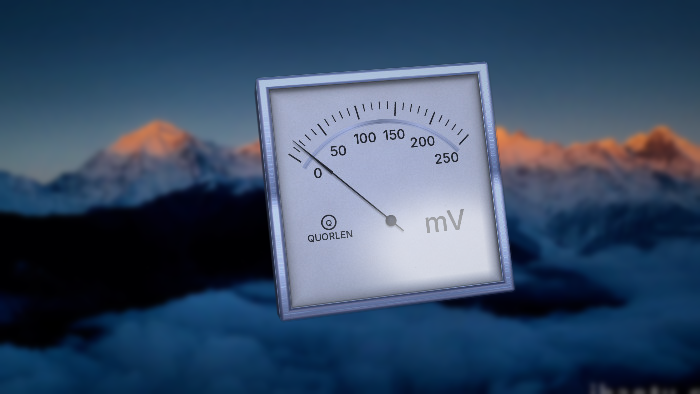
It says 15,mV
